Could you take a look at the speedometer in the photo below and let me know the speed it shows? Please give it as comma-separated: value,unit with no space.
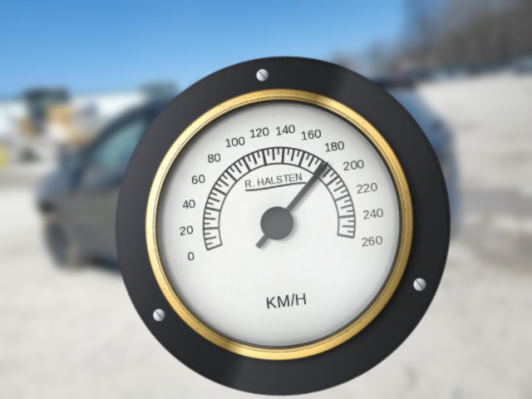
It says 185,km/h
